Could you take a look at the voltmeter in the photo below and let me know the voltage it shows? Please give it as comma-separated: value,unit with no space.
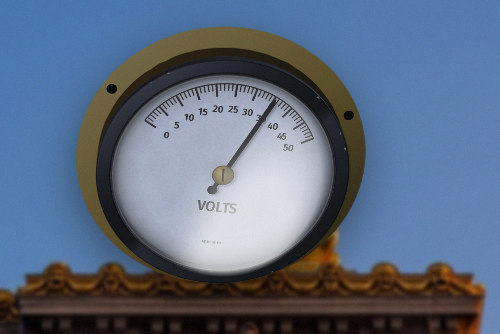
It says 35,V
